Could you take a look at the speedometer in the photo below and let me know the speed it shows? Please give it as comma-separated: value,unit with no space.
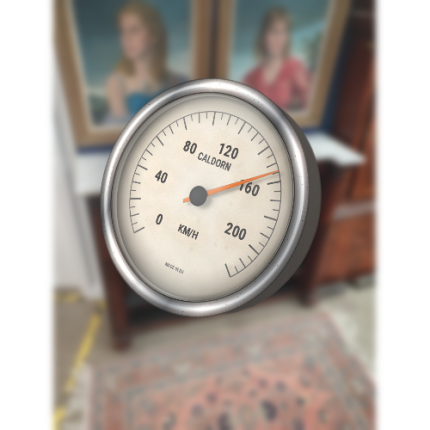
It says 155,km/h
